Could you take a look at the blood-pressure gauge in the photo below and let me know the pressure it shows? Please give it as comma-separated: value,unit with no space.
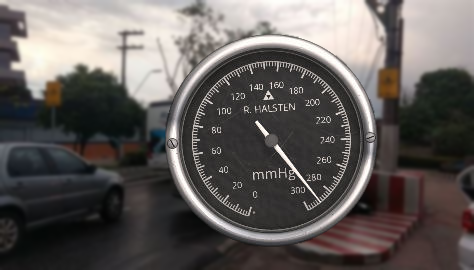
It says 290,mmHg
